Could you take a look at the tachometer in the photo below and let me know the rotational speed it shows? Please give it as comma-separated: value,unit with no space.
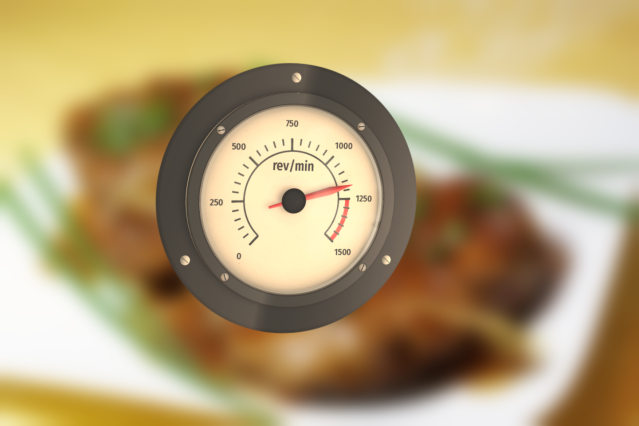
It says 1175,rpm
